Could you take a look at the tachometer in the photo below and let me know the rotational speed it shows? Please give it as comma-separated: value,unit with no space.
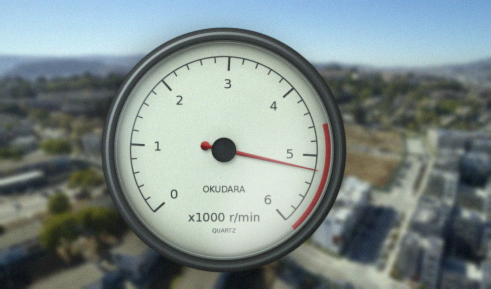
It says 5200,rpm
